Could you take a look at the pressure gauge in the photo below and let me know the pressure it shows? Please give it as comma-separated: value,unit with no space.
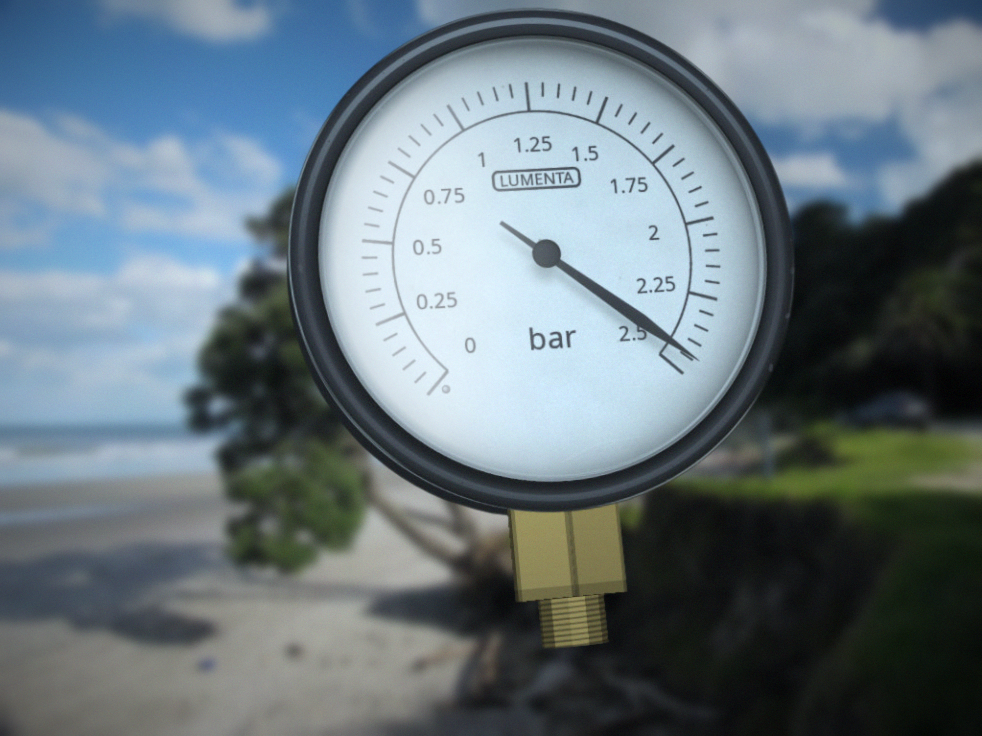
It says 2.45,bar
